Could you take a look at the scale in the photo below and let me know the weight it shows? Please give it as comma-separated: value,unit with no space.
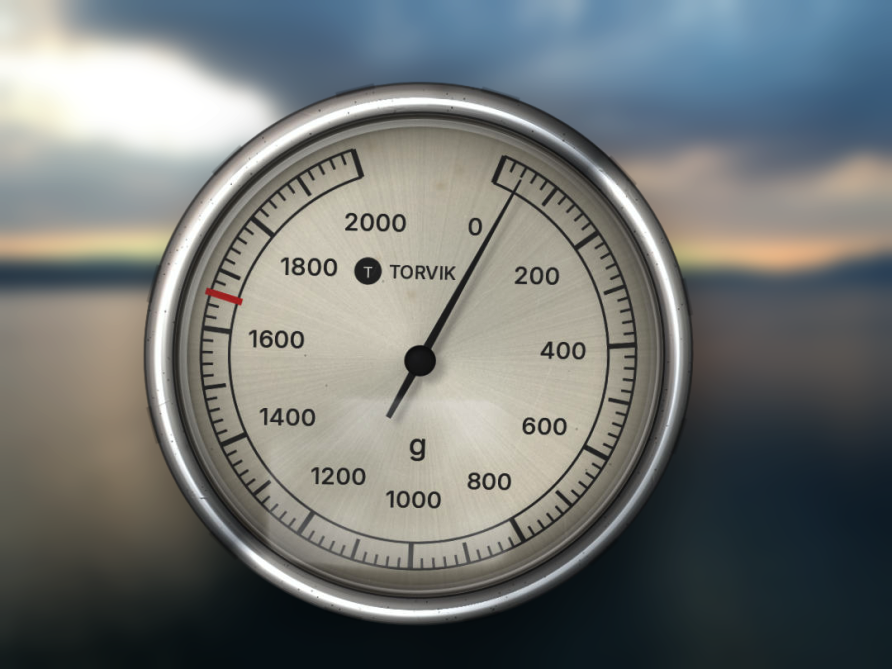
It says 40,g
